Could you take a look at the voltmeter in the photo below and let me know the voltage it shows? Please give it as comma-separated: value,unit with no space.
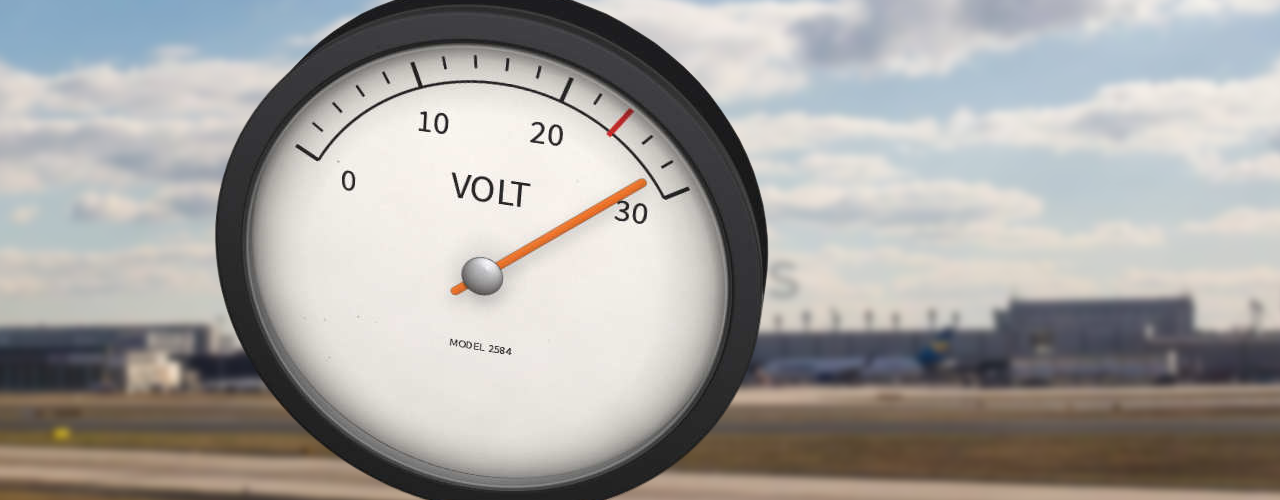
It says 28,V
